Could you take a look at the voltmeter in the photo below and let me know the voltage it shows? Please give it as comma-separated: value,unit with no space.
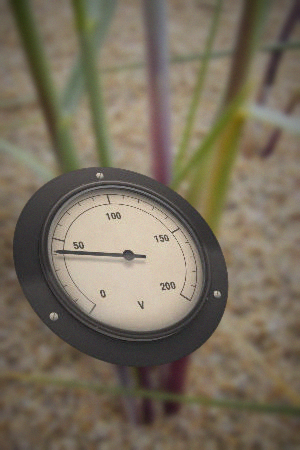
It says 40,V
